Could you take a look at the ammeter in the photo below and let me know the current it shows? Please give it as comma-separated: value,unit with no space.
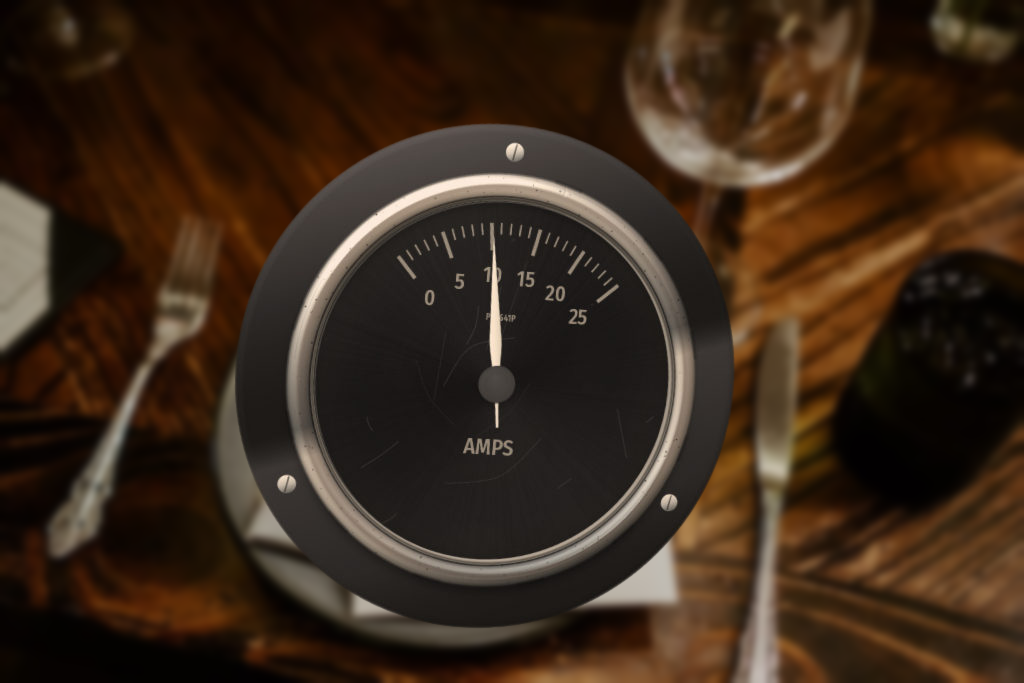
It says 10,A
